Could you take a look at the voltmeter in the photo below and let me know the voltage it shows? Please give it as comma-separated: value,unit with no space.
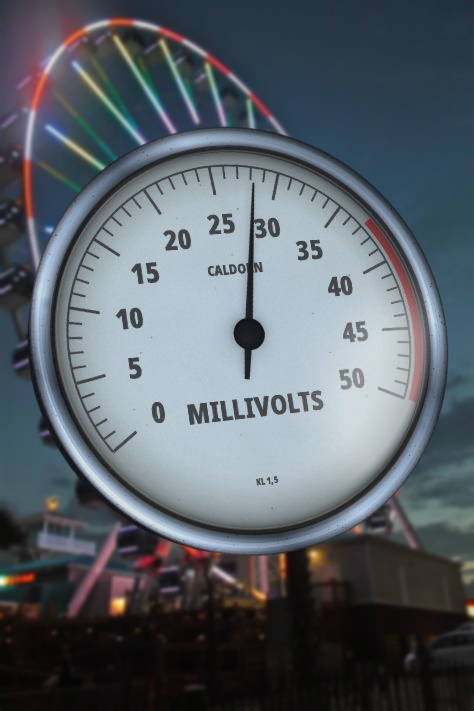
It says 28,mV
